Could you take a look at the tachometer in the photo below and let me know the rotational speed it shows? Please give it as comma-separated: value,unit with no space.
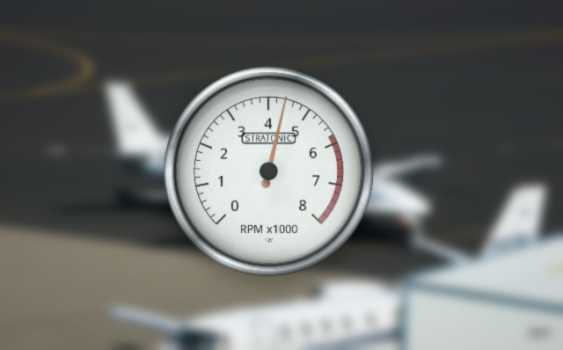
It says 4400,rpm
